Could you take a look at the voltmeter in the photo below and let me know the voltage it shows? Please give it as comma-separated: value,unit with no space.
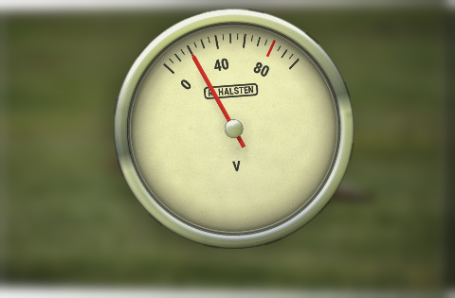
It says 20,V
